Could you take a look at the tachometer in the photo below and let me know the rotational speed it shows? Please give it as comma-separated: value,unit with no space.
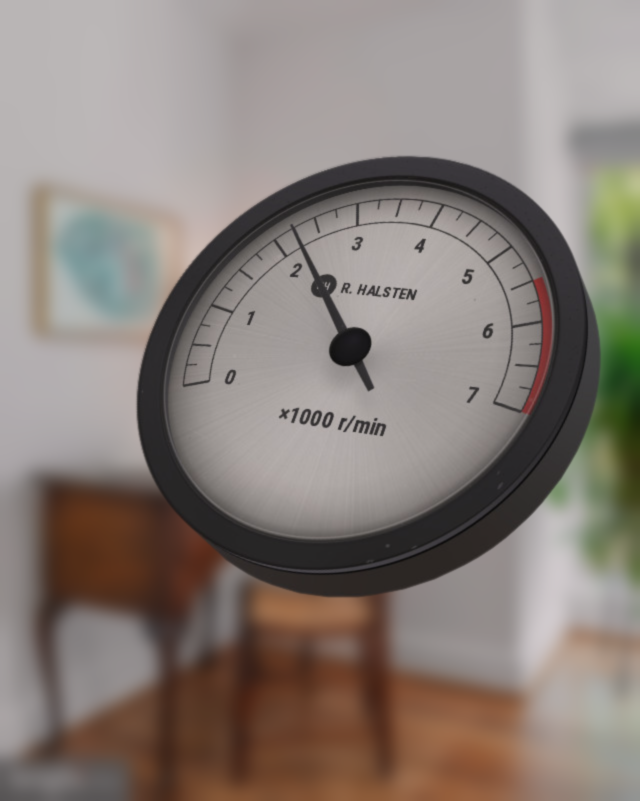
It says 2250,rpm
